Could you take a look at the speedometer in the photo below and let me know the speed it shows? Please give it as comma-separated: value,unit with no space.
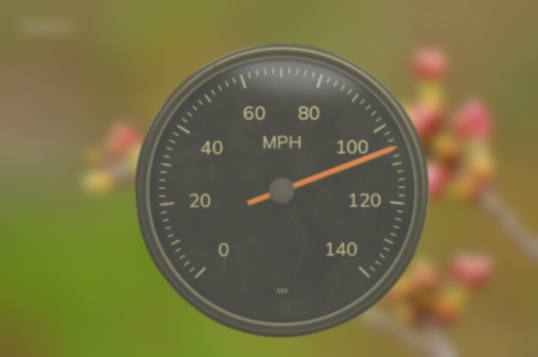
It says 106,mph
